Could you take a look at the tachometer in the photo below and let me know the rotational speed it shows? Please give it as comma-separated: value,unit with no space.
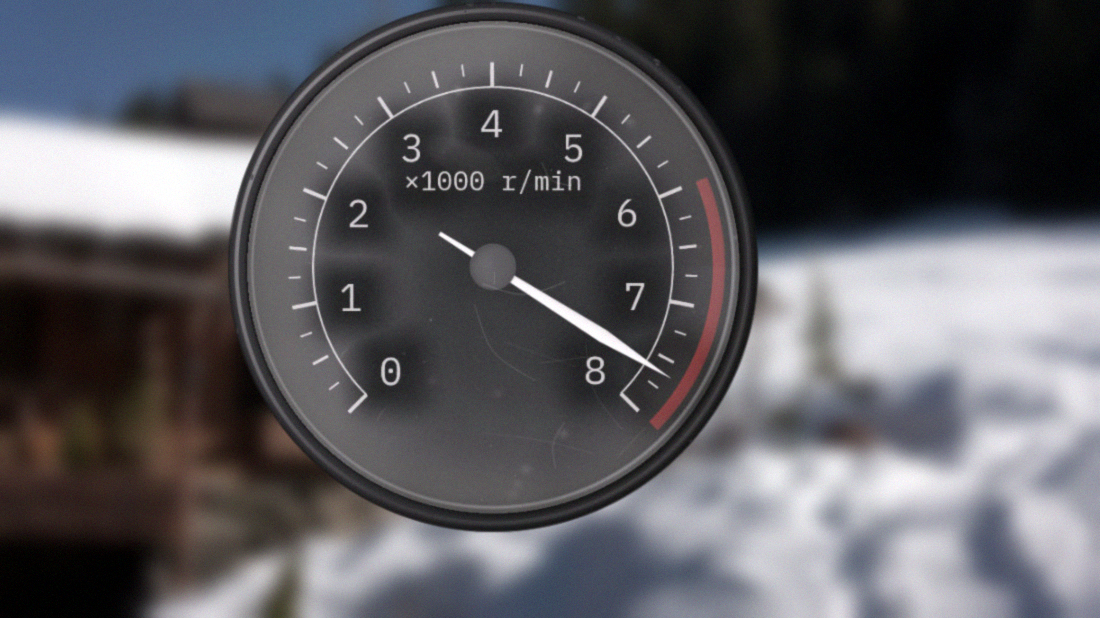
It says 7625,rpm
